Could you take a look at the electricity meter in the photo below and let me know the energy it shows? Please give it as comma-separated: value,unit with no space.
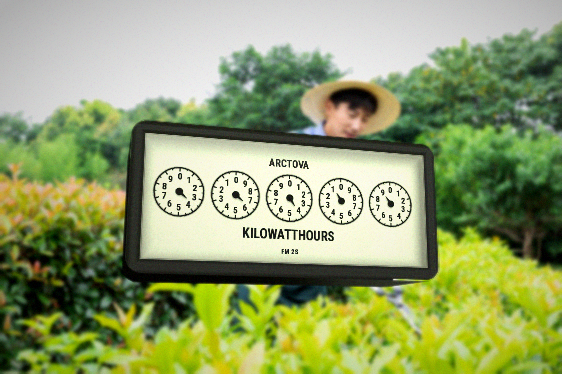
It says 36409,kWh
